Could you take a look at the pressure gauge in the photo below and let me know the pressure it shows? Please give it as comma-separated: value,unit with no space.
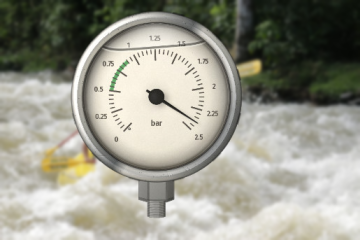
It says 2.4,bar
